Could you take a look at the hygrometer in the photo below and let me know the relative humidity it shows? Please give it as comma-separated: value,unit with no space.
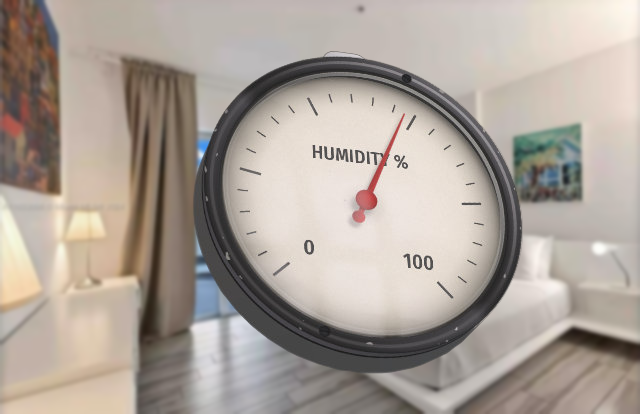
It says 58,%
